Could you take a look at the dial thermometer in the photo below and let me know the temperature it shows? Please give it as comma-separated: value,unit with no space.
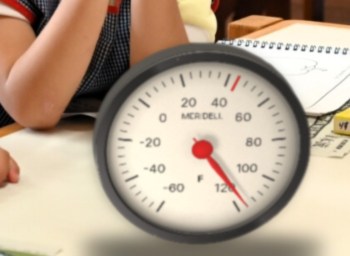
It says 116,°F
